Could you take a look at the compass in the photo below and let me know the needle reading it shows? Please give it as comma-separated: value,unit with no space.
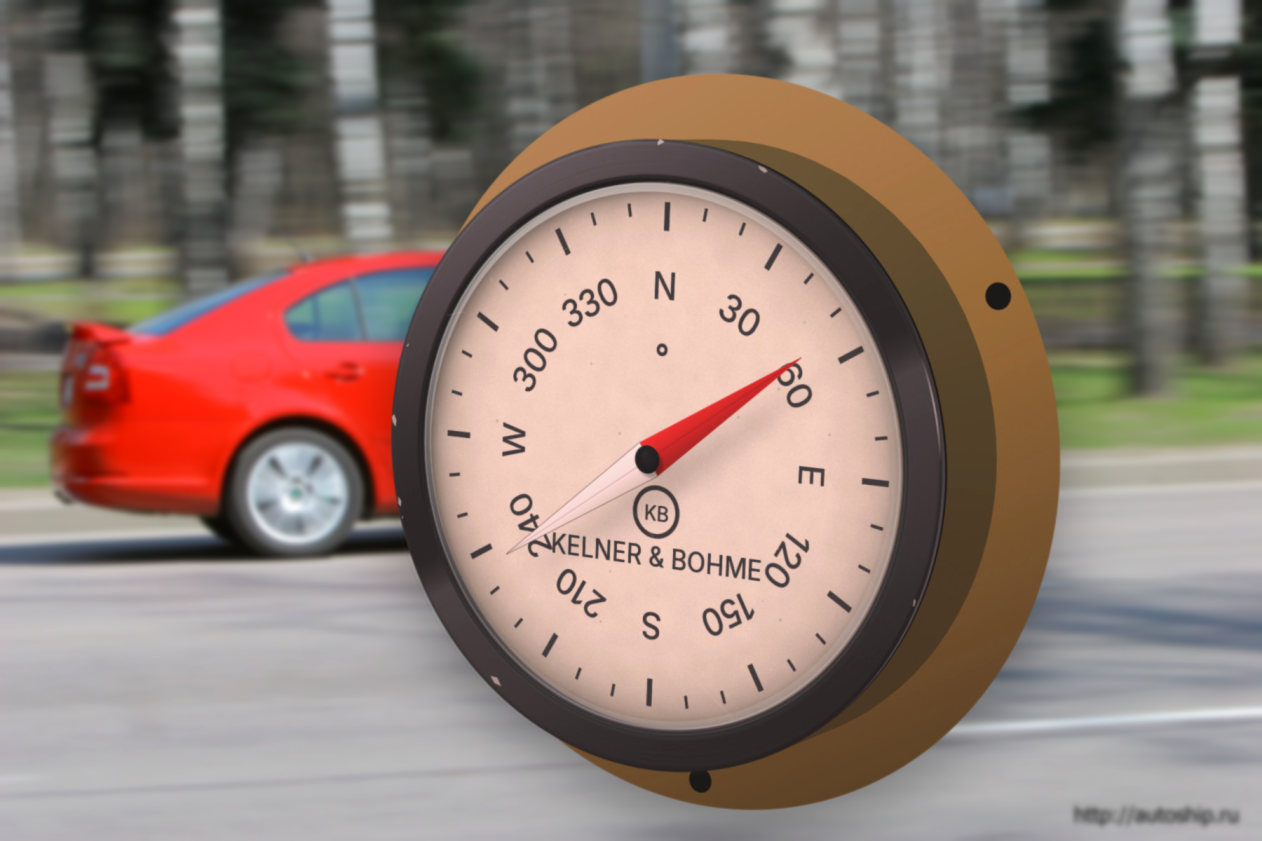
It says 55,°
